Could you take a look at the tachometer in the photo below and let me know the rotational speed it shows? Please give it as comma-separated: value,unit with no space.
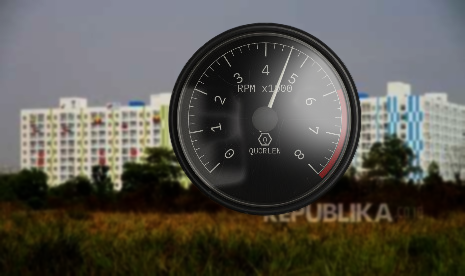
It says 4600,rpm
